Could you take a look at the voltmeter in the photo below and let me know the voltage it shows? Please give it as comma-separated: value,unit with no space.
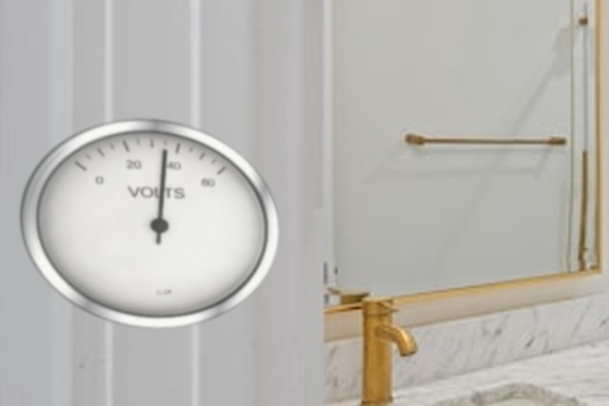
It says 35,V
